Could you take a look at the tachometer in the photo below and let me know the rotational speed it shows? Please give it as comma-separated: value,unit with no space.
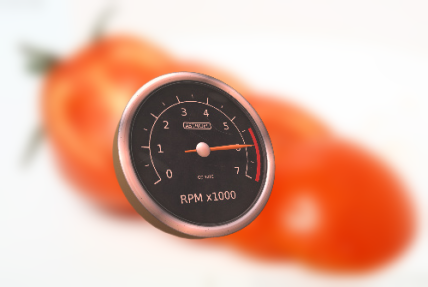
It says 6000,rpm
